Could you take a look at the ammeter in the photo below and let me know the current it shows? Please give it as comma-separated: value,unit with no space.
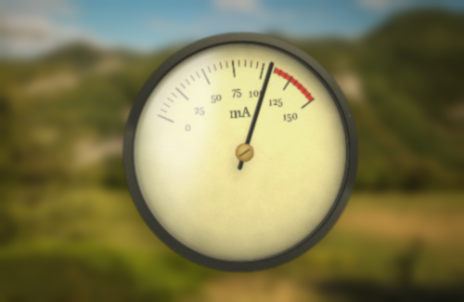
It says 105,mA
